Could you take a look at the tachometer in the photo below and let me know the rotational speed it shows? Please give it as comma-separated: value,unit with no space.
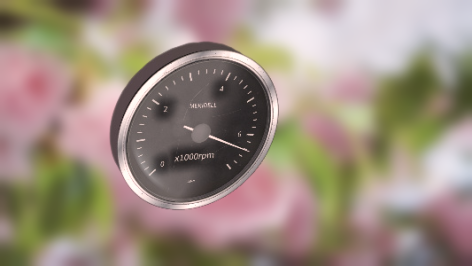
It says 6400,rpm
